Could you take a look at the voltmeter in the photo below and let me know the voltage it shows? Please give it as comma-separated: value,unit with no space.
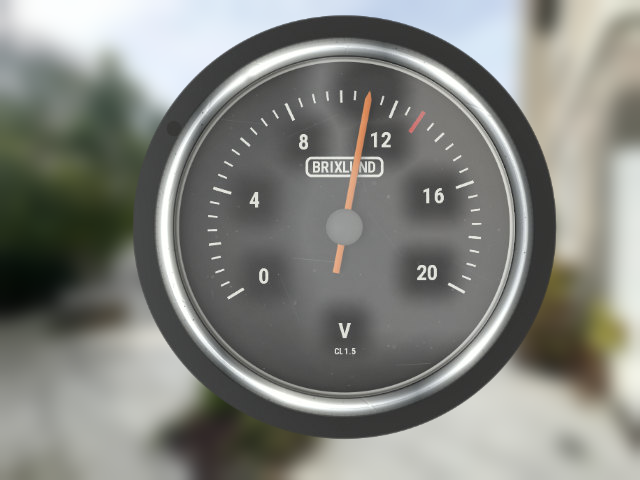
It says 11,V
